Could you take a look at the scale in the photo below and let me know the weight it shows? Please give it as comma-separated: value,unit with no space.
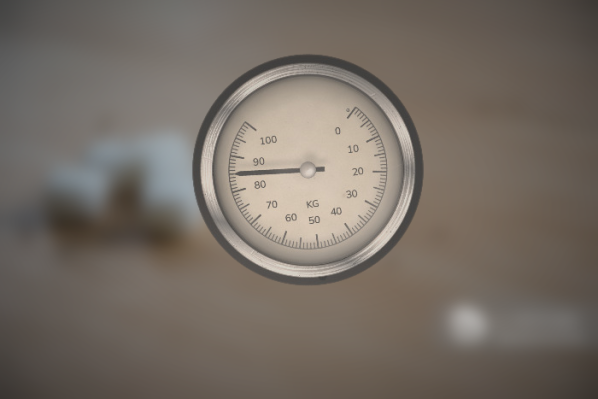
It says 85,kg
